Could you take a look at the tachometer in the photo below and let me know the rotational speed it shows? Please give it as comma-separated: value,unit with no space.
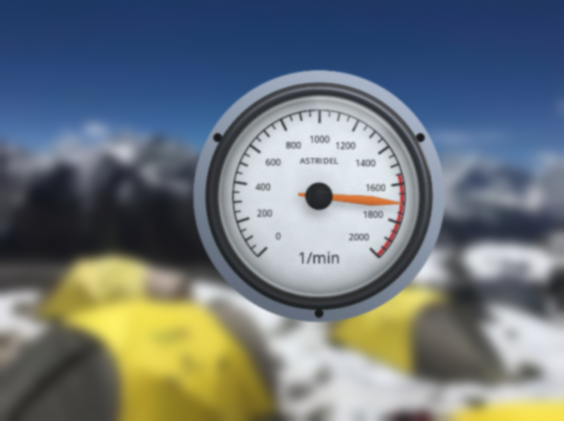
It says 1700,rpm
